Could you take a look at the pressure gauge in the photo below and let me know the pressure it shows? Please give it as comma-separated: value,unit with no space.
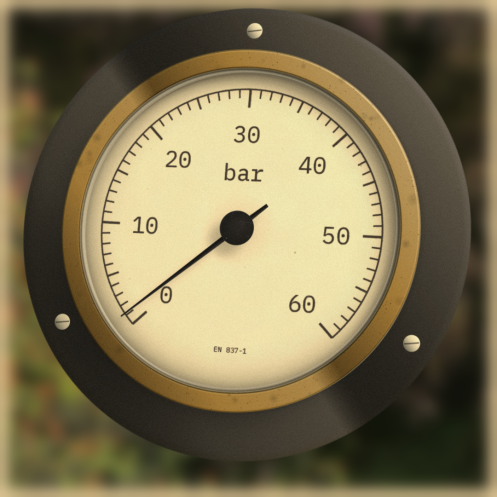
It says 1,bar
